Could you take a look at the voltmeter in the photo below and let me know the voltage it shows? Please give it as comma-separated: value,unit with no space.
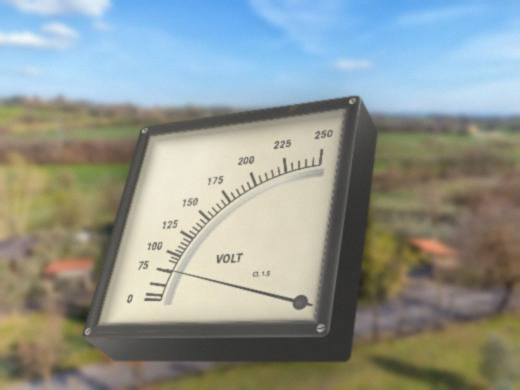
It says 75,V
